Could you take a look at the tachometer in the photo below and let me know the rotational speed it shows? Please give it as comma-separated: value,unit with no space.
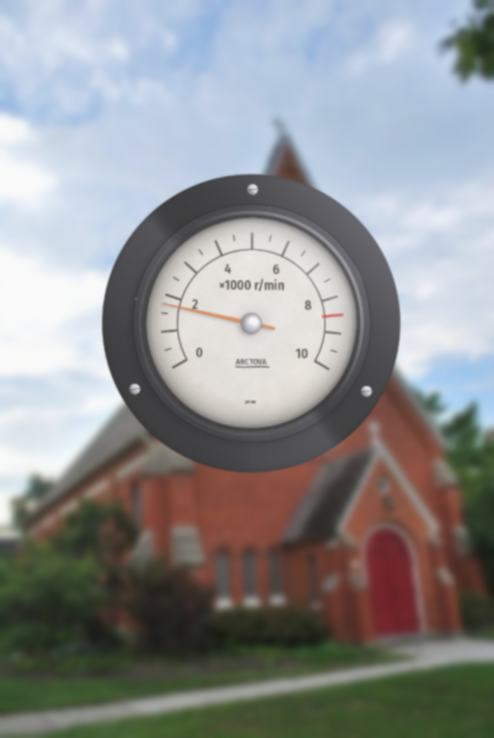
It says 1750,rpm
